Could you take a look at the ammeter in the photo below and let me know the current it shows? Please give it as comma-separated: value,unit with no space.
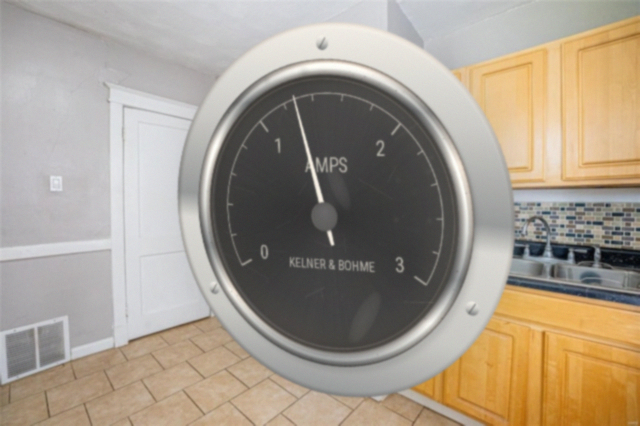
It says 1.3,A
